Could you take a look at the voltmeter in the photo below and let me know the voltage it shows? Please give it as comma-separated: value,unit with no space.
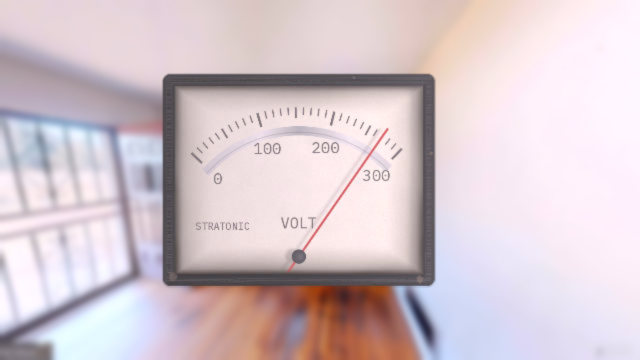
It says 270,V
